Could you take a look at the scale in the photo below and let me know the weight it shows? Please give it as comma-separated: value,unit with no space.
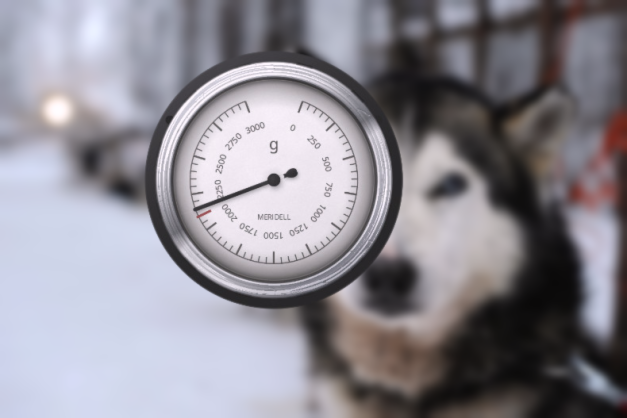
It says 2150,g
